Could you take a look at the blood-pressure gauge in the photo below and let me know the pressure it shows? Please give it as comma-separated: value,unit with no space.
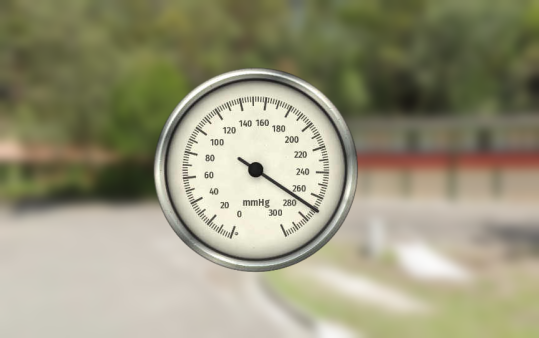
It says 270,mmHg
